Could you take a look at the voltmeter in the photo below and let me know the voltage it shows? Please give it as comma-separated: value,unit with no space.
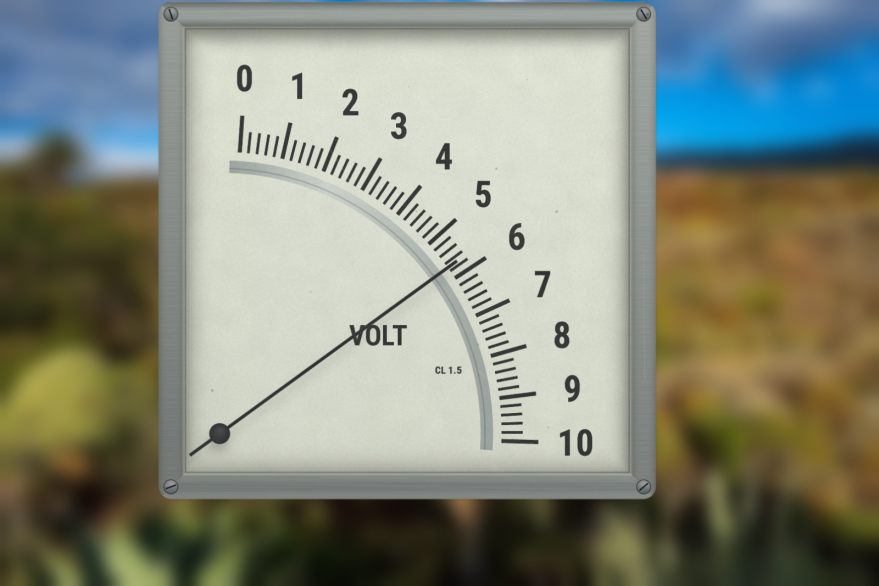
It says 5.7,V
